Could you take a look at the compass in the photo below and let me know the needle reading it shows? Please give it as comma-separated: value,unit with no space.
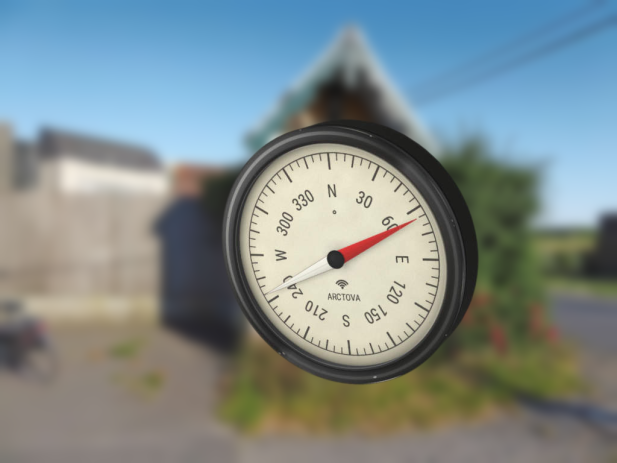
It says 65,°
